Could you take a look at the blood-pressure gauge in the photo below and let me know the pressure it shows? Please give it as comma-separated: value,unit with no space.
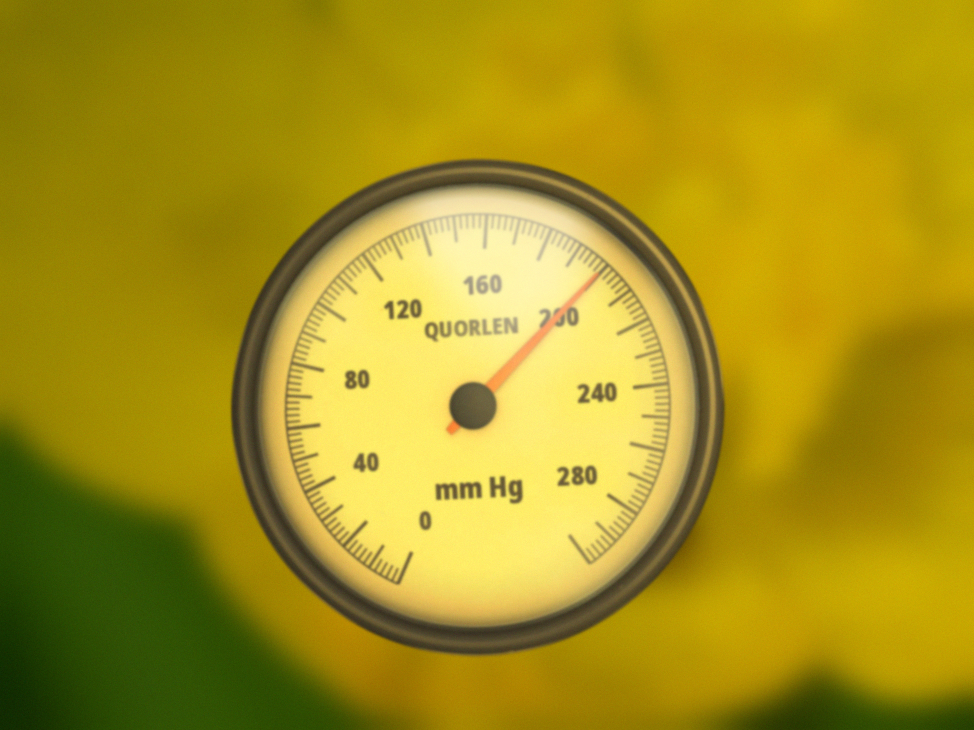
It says 200,mmHg
